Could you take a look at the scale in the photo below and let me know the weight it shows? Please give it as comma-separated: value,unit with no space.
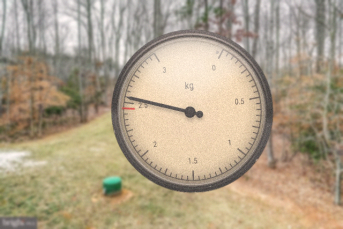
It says 2.55,kg
